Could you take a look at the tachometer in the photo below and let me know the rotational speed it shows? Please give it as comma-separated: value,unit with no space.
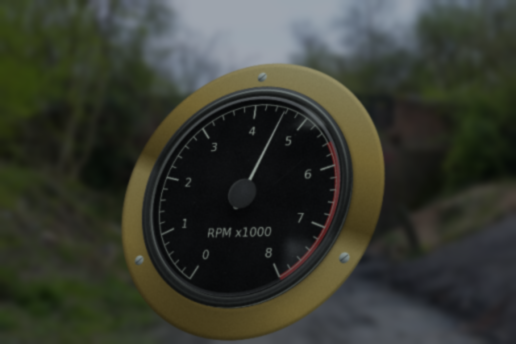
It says 4600,rpm
